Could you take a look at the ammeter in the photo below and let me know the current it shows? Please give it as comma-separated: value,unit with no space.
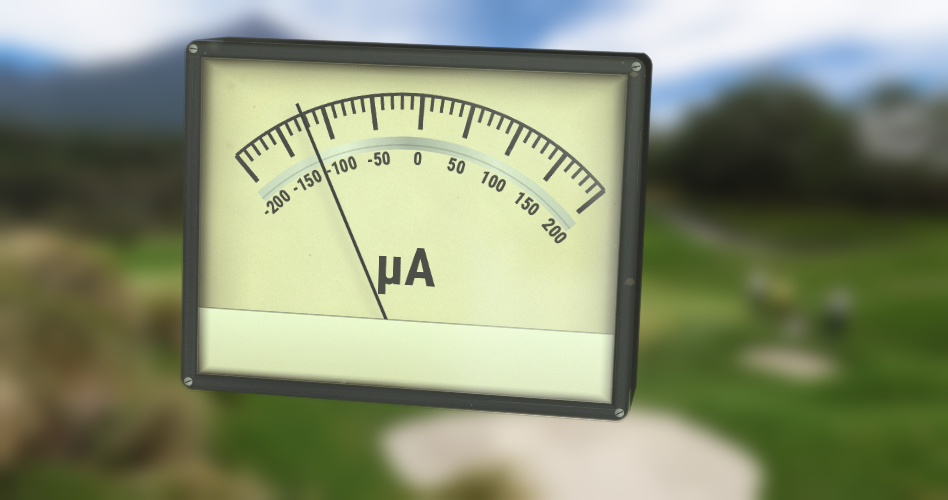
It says -120,µA
